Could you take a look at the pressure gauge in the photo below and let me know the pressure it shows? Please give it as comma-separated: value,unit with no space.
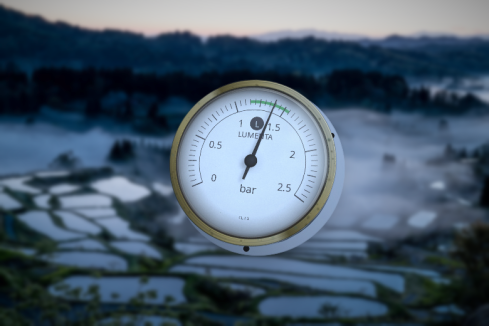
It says 1.4,bar
